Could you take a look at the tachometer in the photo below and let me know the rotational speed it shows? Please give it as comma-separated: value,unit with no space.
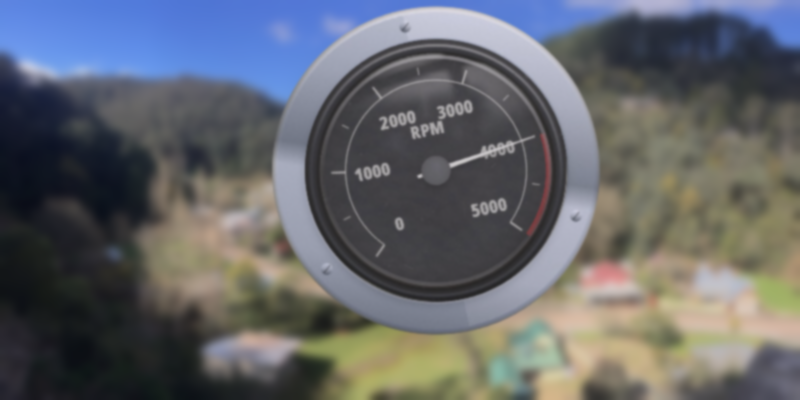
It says 4000,rpm
